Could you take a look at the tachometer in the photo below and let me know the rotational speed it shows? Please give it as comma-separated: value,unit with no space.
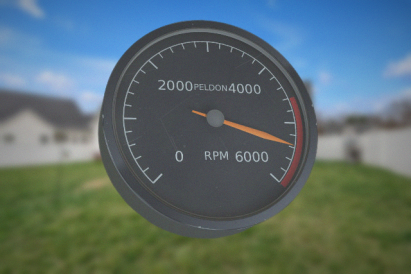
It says 5400,rpm
